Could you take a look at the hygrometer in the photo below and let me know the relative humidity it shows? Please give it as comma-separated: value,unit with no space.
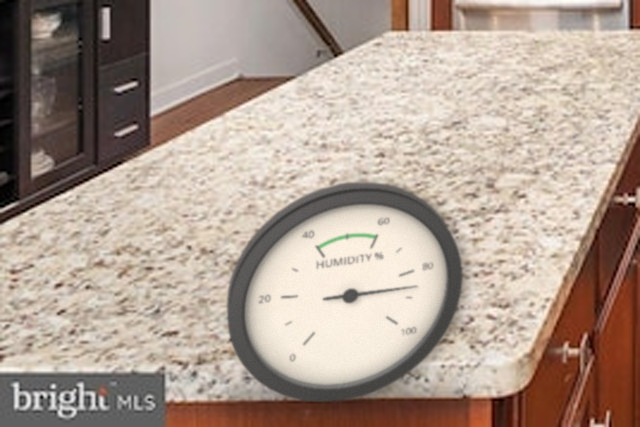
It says 85,%
